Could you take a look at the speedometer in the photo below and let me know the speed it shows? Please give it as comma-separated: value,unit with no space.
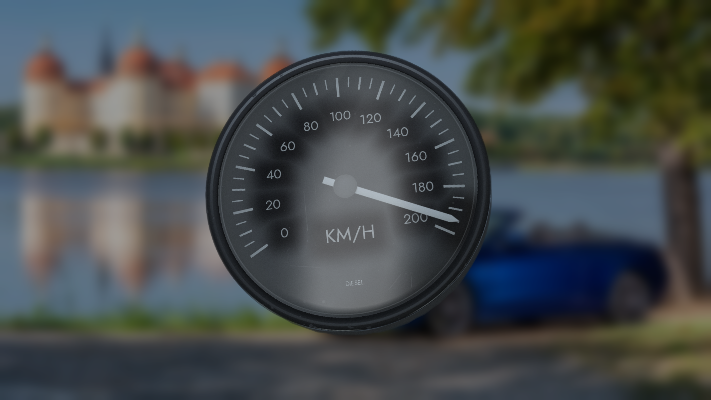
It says 195,km/h
